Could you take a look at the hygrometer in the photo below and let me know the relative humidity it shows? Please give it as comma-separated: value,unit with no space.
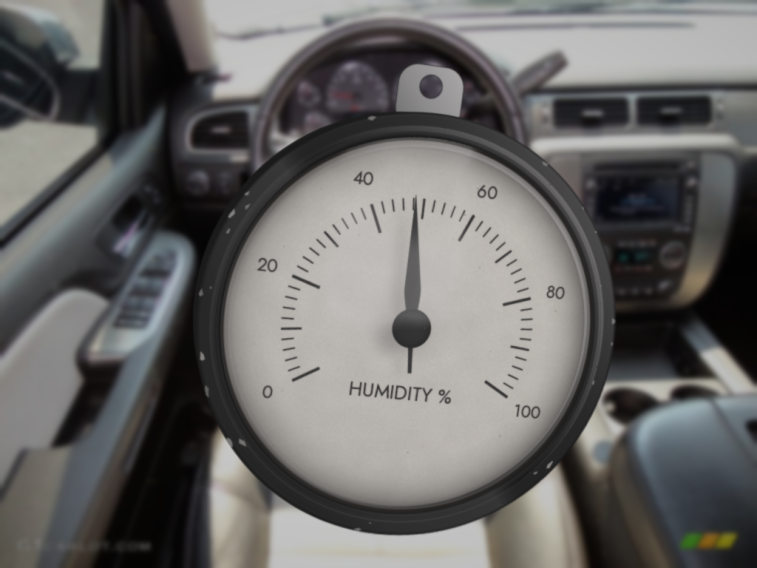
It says 48,%
